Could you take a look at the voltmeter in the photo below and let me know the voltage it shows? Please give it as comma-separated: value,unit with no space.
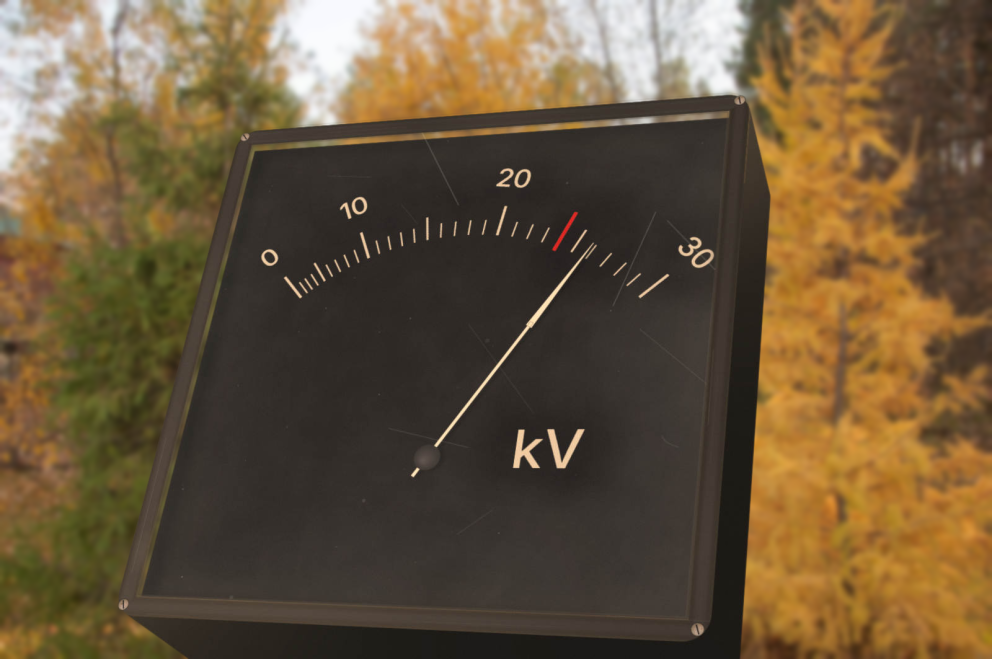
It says 26,kV
